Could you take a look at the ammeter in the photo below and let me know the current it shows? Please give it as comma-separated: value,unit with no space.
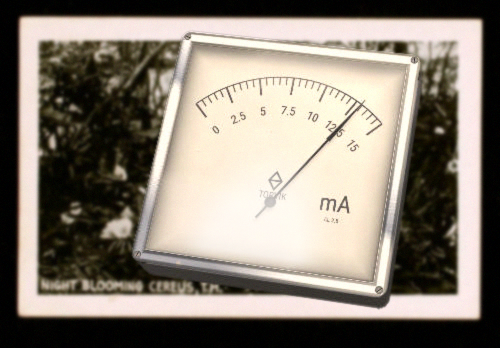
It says 13,mA
